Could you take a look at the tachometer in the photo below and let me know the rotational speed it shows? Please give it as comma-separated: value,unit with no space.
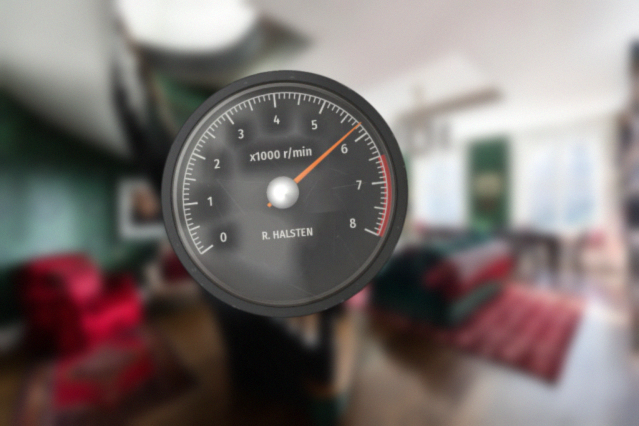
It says 5800,rpm
